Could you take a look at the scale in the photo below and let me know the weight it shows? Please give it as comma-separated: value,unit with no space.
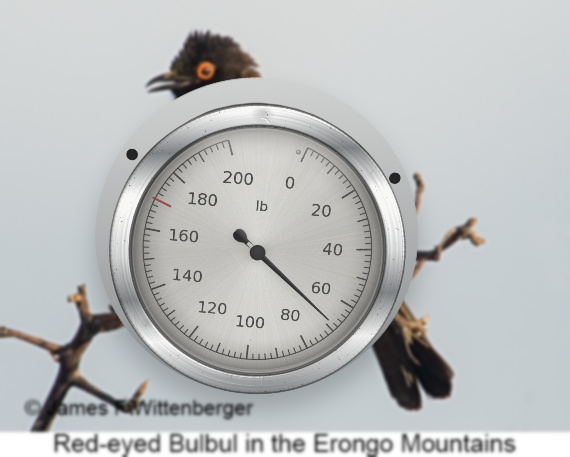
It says 68,lb
